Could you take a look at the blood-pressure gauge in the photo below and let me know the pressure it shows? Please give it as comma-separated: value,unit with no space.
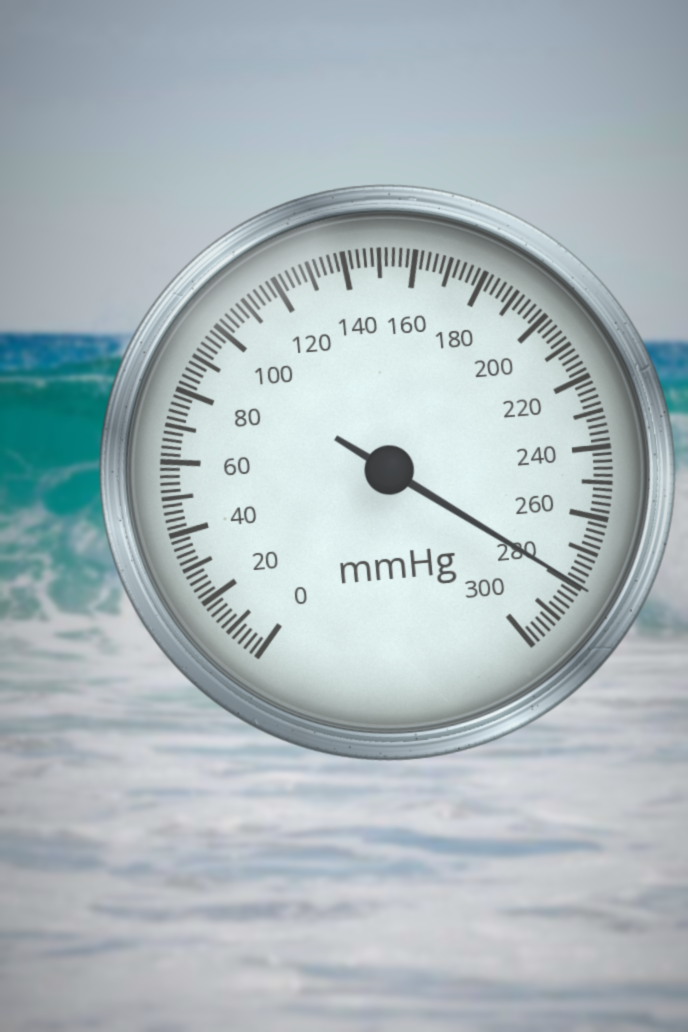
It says 280,mmHg
